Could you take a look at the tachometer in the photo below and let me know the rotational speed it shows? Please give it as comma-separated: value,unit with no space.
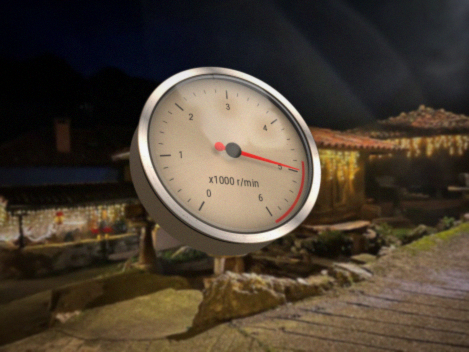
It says 5000,rpm
